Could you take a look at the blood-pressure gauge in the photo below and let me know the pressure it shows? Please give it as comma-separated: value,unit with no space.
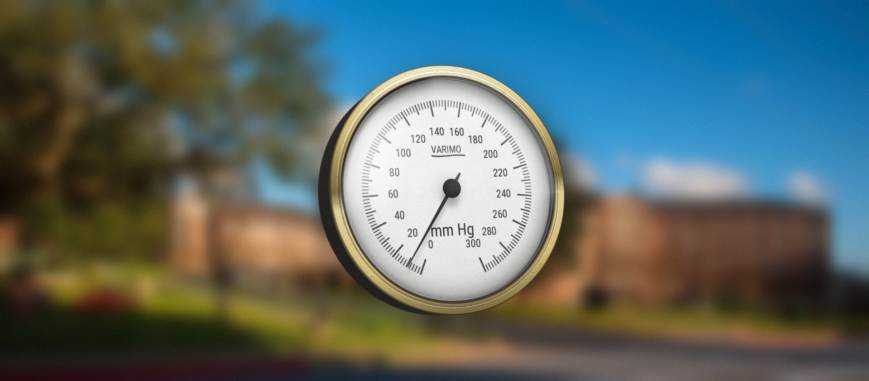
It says 10,mmHg
